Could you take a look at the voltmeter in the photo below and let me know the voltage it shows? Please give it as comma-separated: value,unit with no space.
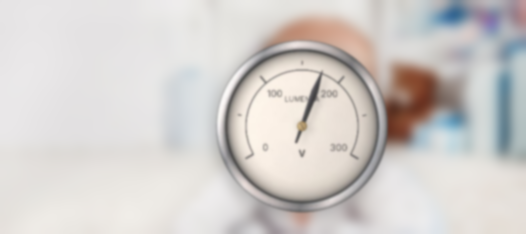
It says 175,V
